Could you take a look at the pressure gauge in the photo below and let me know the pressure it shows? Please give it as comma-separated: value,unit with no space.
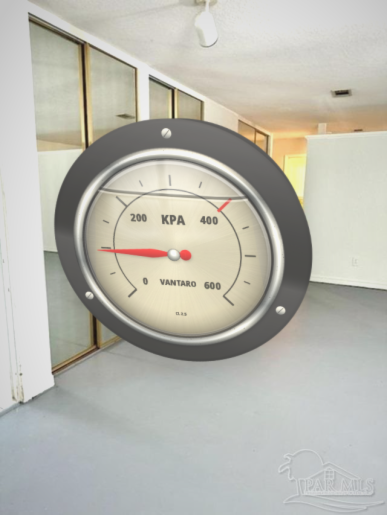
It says 100,kPa
